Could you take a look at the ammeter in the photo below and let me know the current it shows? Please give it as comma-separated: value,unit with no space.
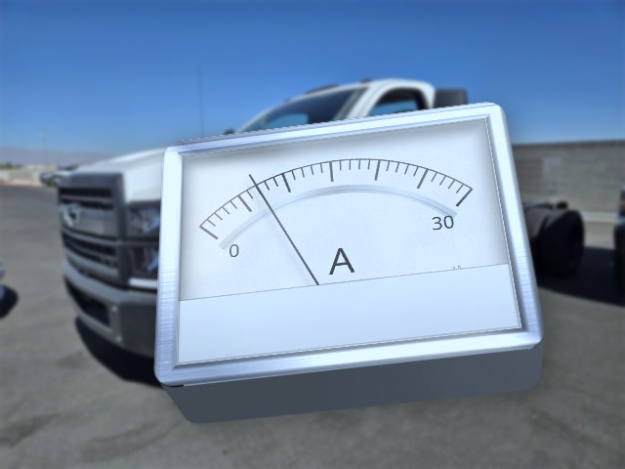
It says 7,A
